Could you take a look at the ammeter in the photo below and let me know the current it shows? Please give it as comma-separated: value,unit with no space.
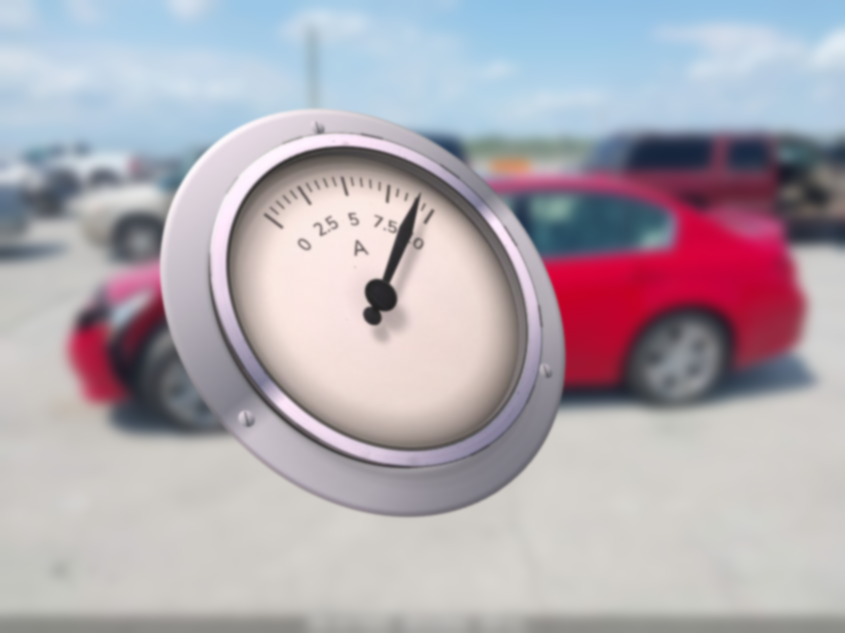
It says 9,A
